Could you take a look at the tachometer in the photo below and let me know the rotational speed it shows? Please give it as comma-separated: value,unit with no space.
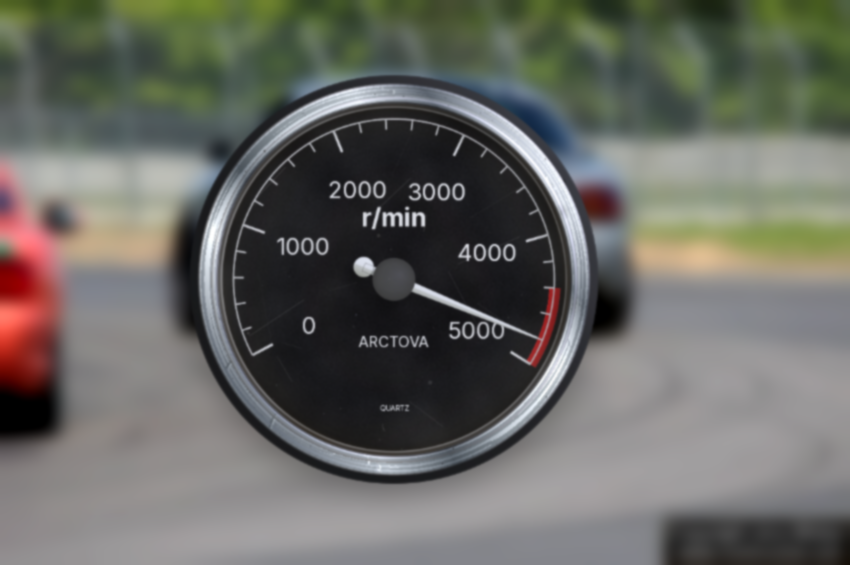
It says 4800,rpm
